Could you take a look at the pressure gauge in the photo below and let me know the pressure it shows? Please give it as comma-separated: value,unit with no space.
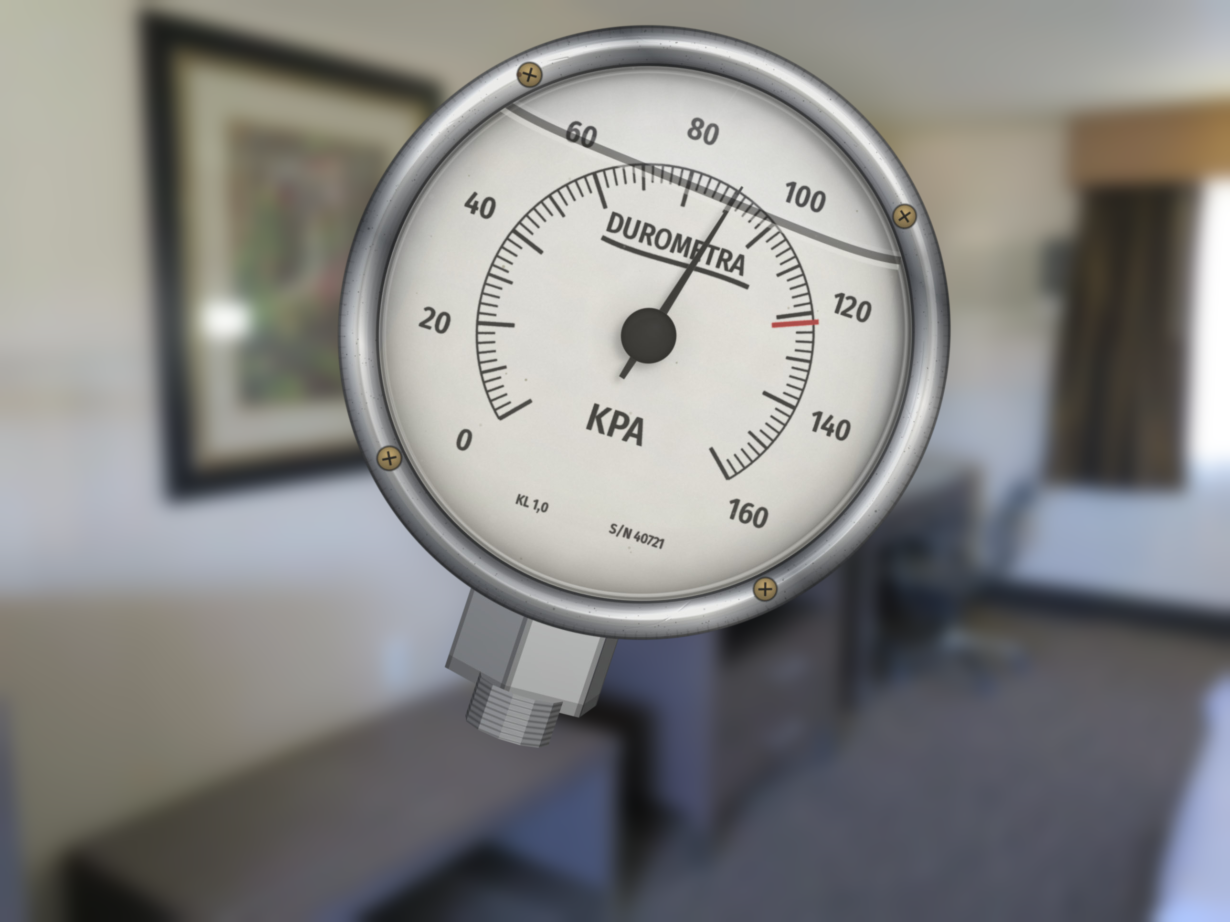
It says 90,kPa
